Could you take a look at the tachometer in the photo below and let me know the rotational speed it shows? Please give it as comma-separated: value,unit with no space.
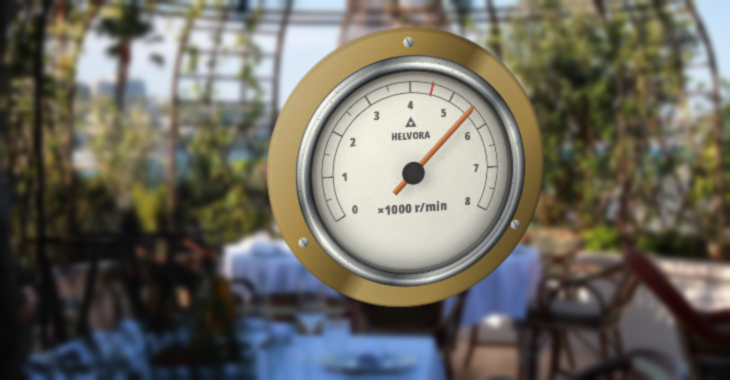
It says 5500,rpm
